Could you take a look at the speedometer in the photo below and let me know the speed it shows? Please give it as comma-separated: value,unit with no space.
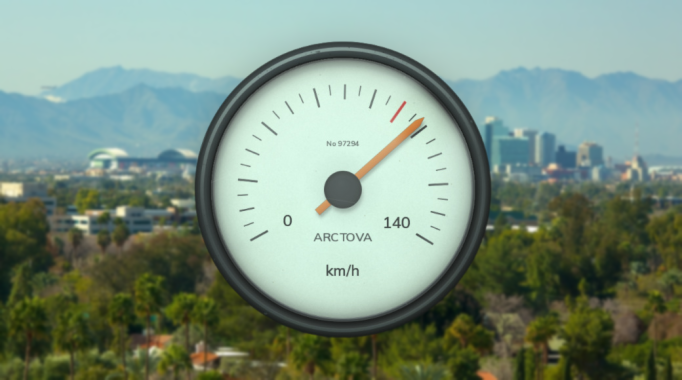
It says 97.5,km/h
